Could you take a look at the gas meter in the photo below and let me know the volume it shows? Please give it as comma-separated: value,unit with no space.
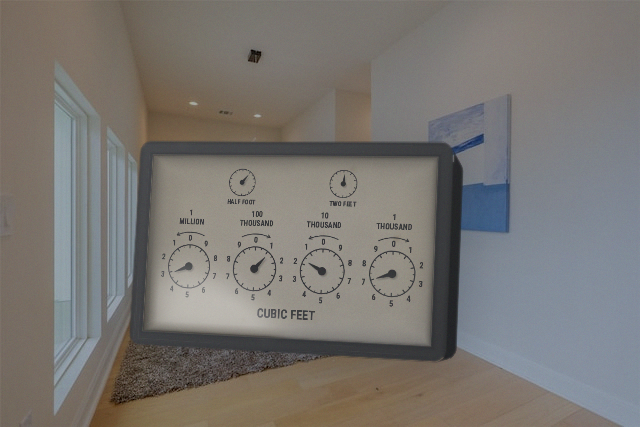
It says 311700,ft³
